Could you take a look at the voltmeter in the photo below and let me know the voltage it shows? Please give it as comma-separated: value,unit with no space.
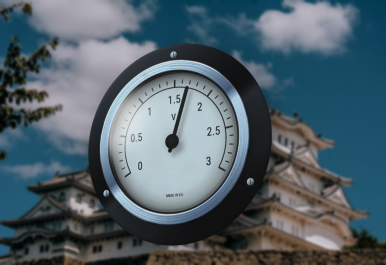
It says 1.7,V
